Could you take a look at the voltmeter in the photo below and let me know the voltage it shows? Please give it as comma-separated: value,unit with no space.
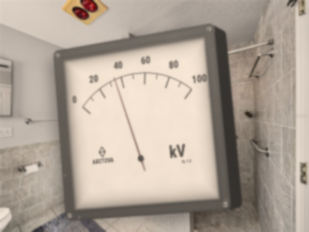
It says 35,kV
